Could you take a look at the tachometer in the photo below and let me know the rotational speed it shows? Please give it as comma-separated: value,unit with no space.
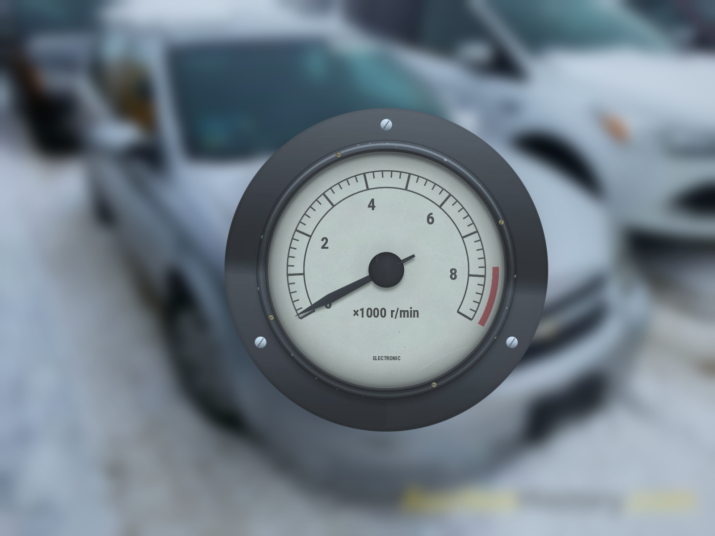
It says 100,rpm
